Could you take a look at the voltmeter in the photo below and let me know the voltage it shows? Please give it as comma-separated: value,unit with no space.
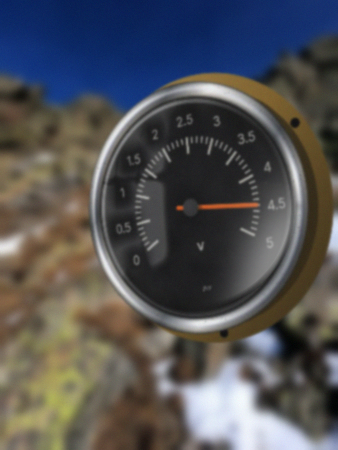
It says 4.5,V
